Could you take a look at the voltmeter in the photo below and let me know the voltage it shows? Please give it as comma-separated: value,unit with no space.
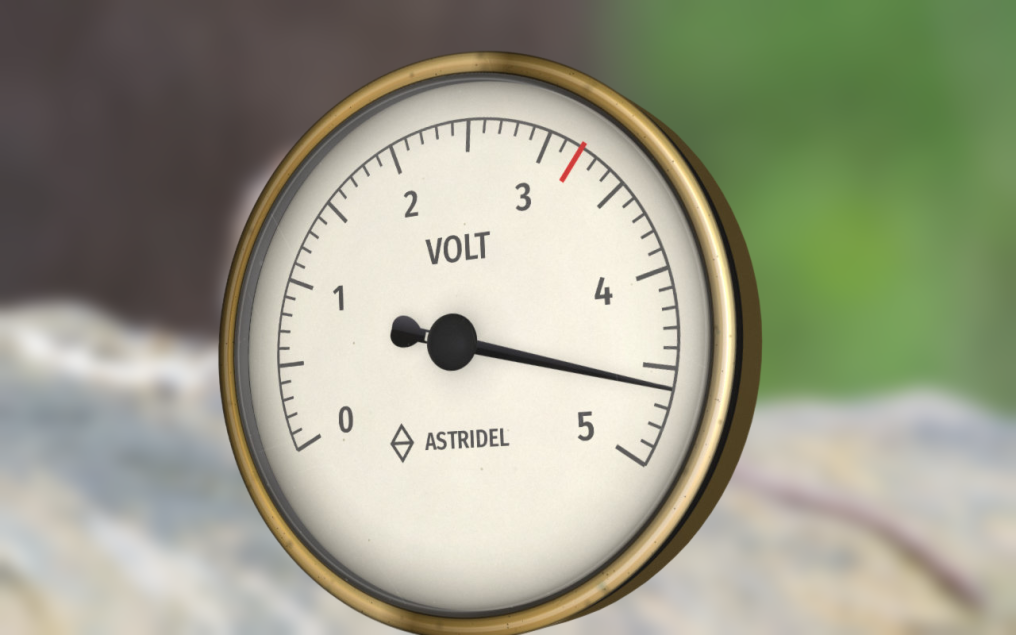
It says 4.6,V
